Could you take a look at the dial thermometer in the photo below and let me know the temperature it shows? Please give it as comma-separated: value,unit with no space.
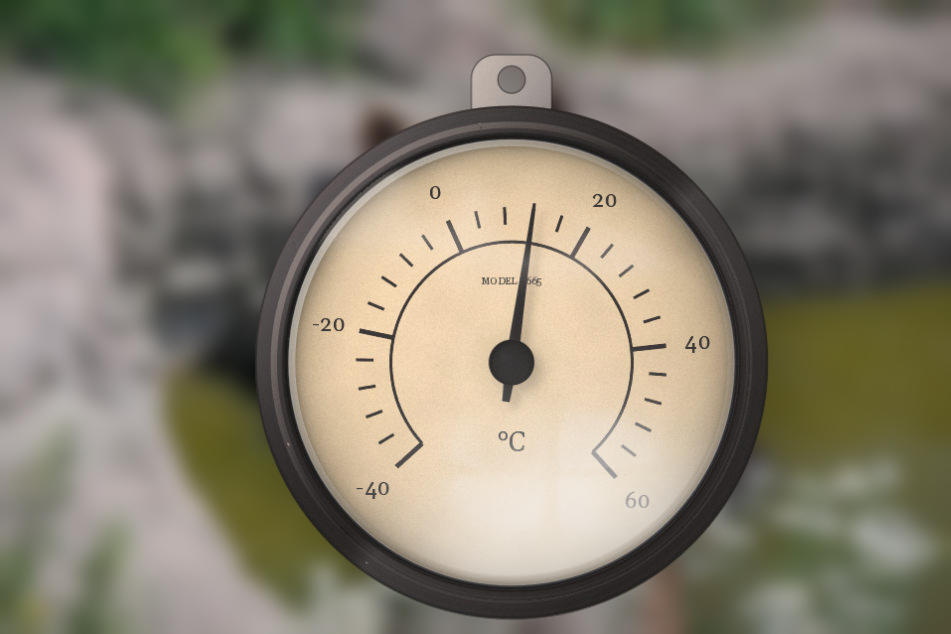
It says 12,°C
